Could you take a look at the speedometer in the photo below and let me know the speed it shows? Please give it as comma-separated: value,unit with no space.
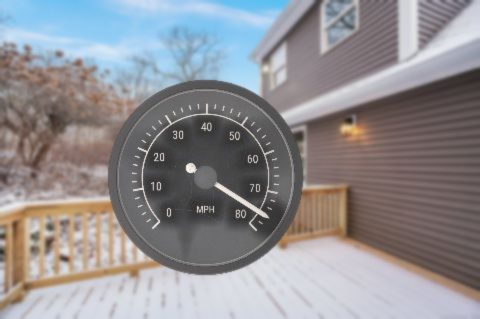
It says 76,mph
